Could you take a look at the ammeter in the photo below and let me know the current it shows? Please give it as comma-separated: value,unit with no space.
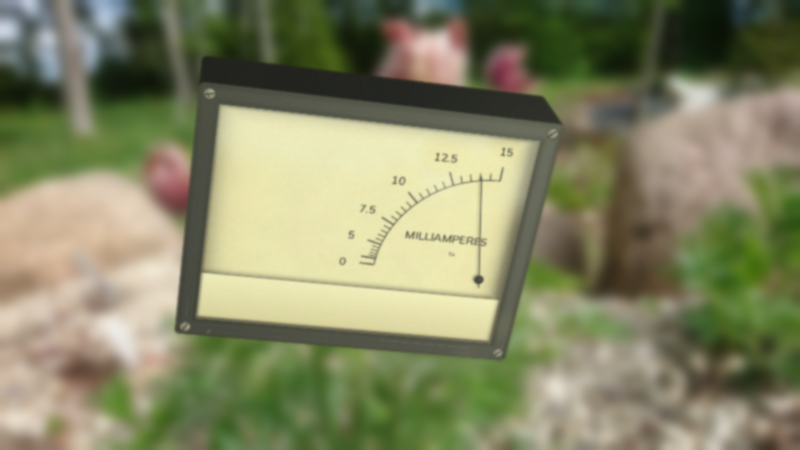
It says 14,mA
